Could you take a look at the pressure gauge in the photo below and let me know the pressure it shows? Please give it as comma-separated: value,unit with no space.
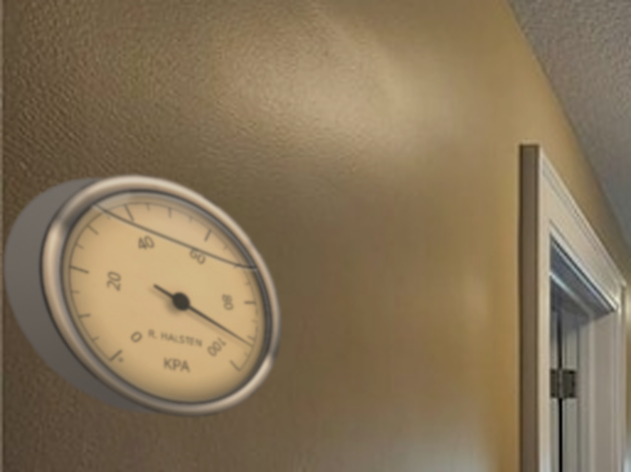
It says 92.5,kPa
